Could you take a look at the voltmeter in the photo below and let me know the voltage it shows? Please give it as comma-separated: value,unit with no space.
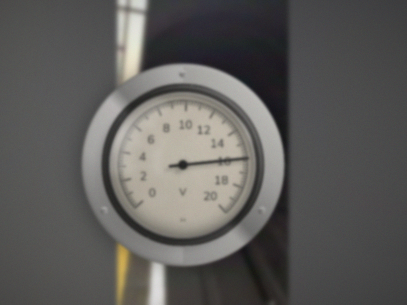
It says 16,V
